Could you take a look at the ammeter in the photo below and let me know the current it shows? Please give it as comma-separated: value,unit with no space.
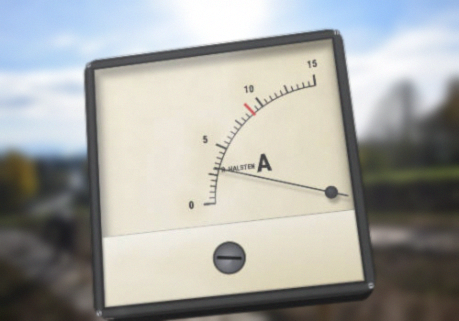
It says 3,A
